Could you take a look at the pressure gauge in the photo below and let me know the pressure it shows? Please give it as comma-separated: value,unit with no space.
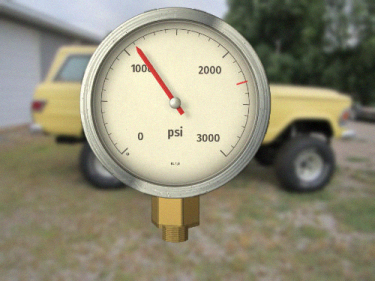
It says 1100,psi
